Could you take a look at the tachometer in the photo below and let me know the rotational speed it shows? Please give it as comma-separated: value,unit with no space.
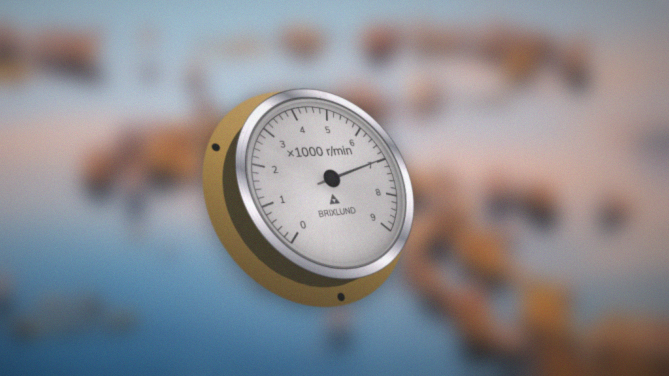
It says 7000,rpm
